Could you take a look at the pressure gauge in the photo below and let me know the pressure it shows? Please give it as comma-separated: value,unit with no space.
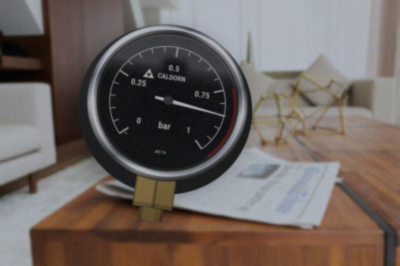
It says 0.85,bar
